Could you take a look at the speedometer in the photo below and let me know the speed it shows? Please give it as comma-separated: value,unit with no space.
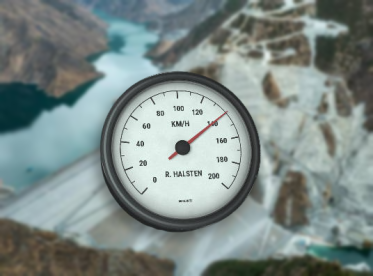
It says 140,km/h
